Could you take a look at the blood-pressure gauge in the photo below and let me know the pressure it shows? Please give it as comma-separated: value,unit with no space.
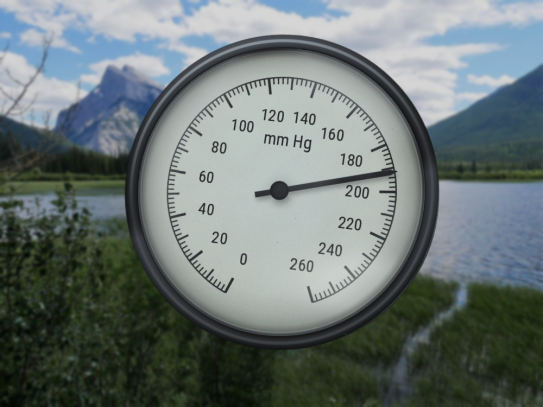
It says 192,mmHg
